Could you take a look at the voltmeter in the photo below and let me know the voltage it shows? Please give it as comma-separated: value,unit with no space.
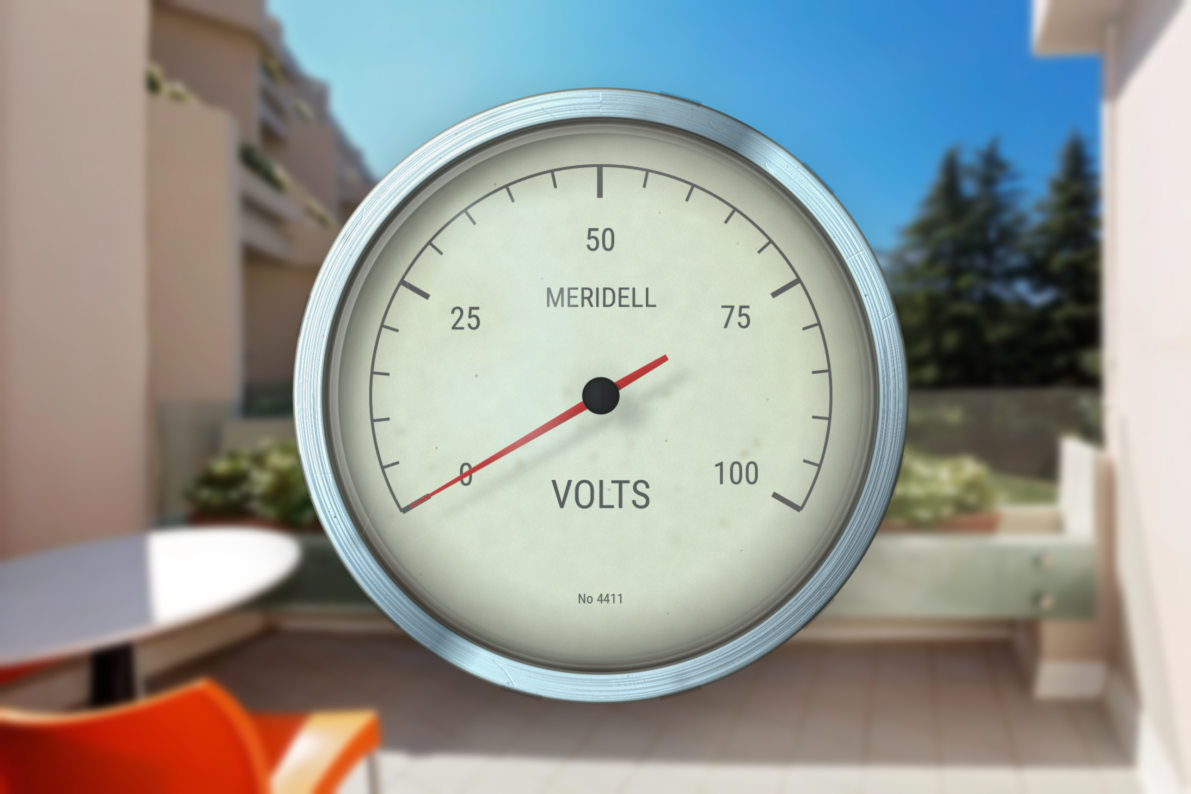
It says 0,V
